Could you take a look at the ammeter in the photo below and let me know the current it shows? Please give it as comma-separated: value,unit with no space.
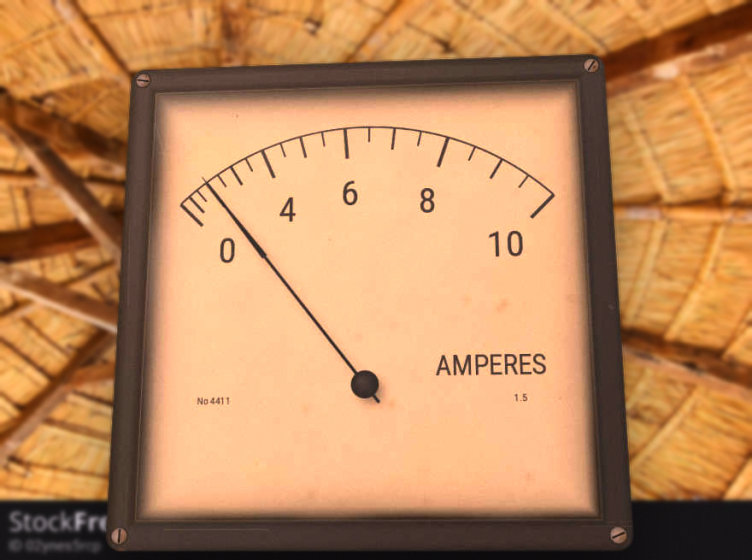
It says 2,A
